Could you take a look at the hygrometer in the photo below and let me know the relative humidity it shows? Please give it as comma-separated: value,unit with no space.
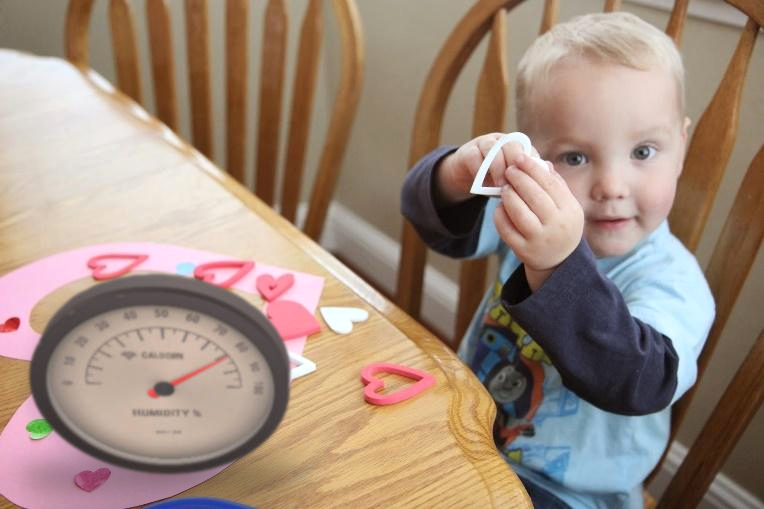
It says 80,%
